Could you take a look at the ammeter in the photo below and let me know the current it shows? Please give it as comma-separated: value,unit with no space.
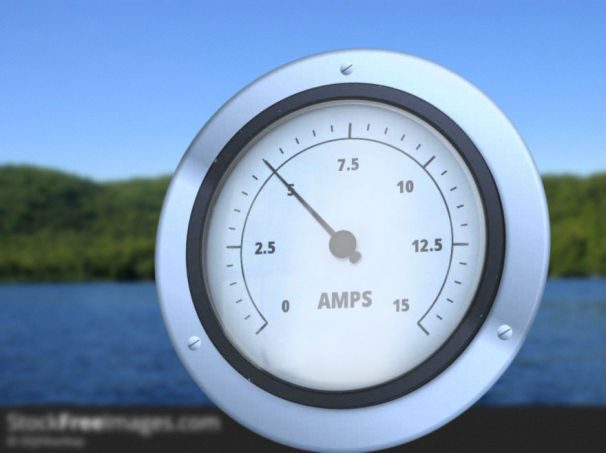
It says 5,A
